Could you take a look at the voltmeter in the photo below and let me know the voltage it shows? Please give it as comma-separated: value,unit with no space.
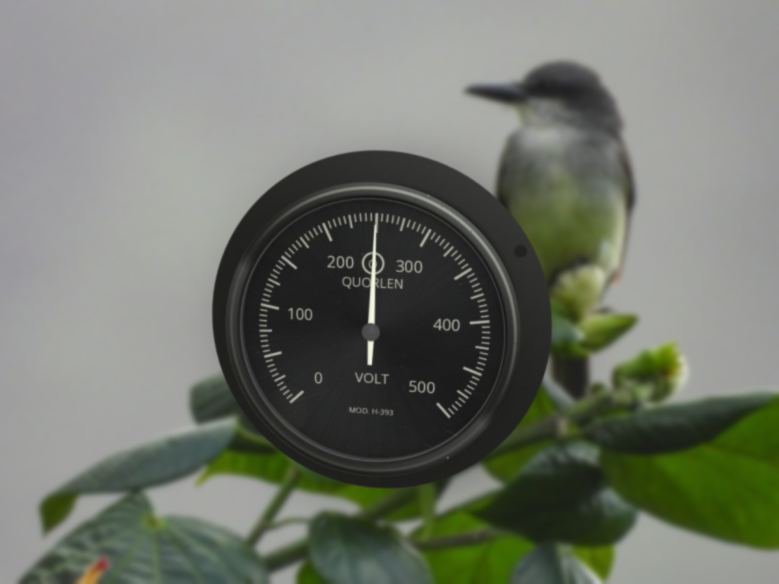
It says 250,V
